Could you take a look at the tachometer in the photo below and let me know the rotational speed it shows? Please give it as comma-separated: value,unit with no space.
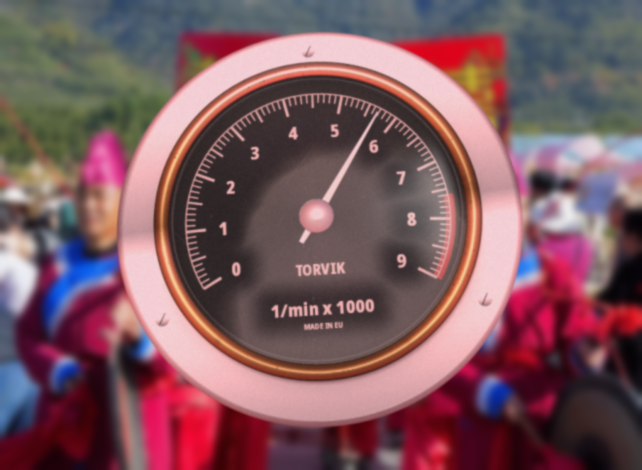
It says 5700,rpm
